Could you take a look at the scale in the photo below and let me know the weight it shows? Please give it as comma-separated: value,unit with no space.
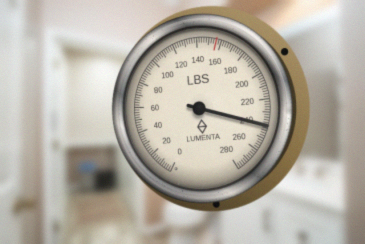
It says 240,lb
